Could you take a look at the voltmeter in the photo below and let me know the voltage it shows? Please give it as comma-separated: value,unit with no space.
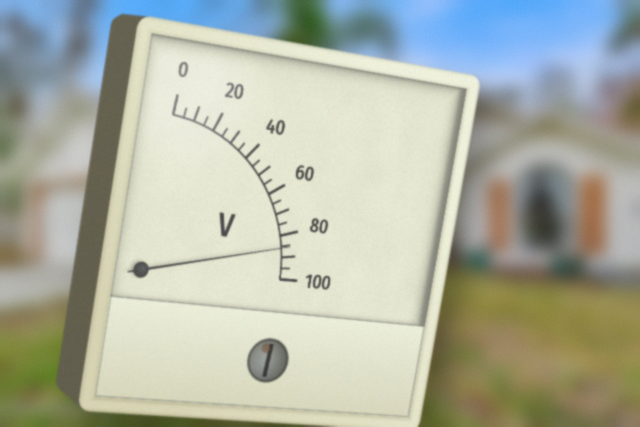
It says 85,V
